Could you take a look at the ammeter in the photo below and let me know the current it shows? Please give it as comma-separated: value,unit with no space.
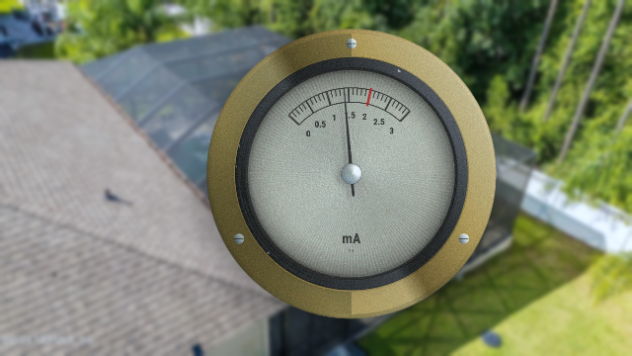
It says 1.4,mA
